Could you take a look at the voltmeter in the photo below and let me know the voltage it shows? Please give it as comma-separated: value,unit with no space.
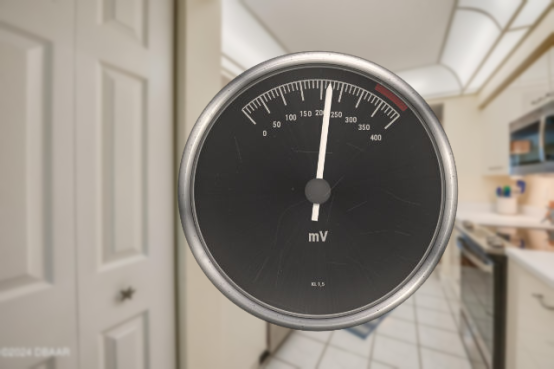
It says 220,mV
